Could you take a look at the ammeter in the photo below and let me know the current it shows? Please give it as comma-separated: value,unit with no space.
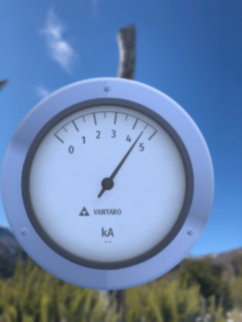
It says 4.5,kA
